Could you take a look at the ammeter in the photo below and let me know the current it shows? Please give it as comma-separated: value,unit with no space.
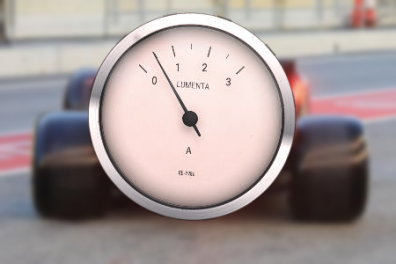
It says 0.5,A
